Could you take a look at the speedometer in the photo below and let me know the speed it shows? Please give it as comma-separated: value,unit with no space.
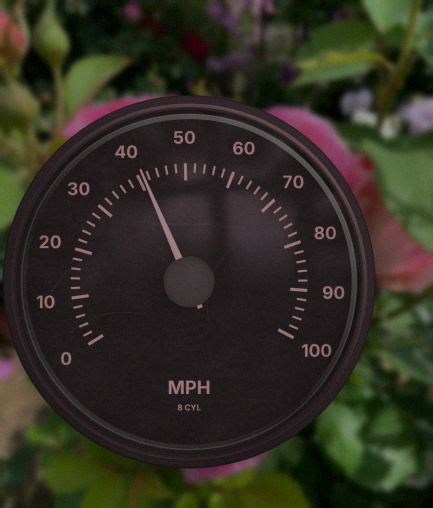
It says 41,mph
